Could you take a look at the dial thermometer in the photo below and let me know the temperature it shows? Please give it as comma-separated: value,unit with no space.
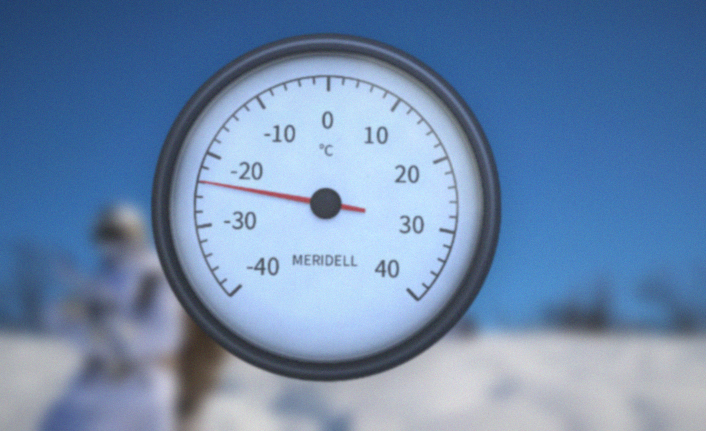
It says -24,°C
